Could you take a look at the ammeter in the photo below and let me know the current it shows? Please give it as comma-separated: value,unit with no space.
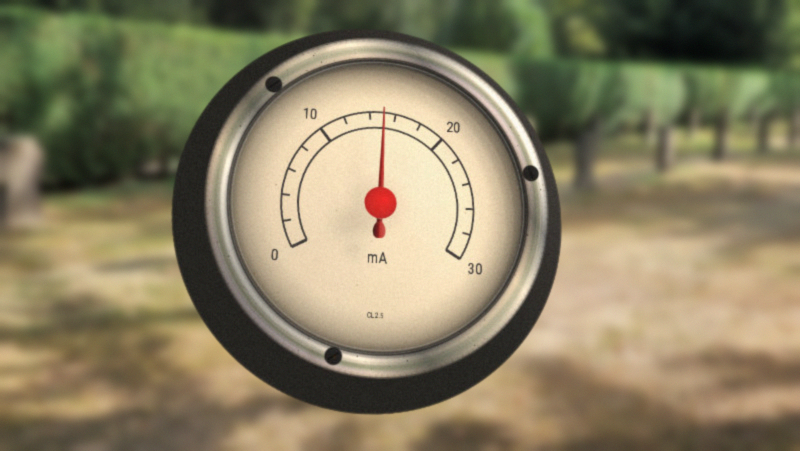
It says 15,mA
